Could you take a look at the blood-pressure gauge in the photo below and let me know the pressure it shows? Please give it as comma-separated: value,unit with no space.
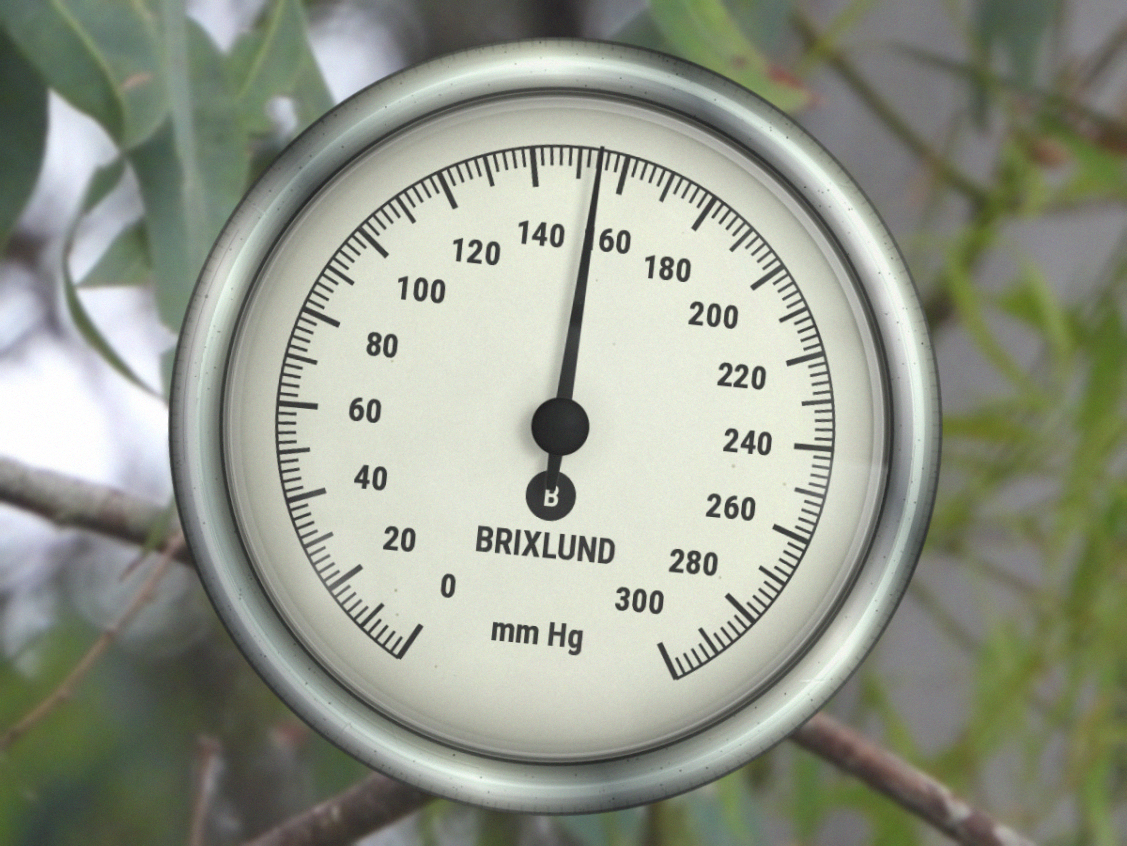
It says 154,mmHg
